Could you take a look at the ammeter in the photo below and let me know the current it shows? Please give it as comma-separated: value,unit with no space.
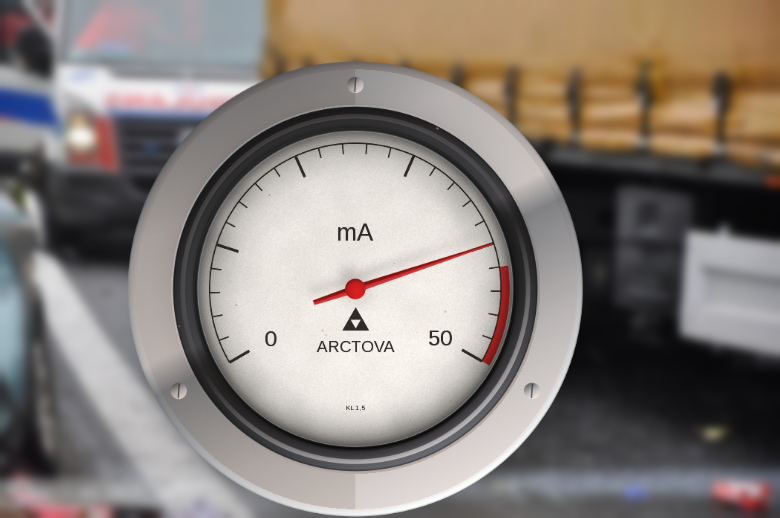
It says 40,mA
